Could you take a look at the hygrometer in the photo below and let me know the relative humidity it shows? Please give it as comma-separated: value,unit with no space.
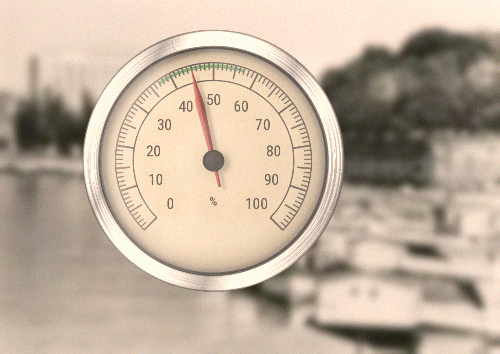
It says 45,%
